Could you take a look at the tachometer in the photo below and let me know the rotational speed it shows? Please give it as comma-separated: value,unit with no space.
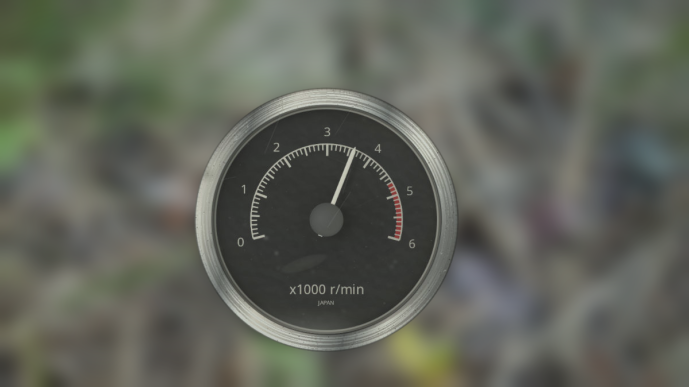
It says 3600,rpm
